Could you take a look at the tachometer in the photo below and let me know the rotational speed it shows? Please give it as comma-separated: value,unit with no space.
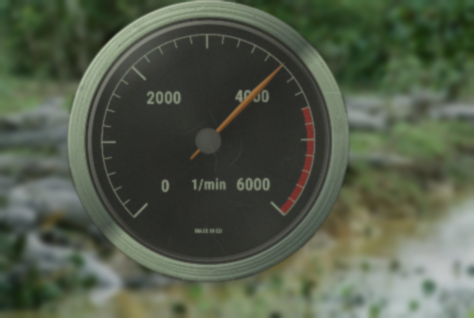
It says 4000,rpm
